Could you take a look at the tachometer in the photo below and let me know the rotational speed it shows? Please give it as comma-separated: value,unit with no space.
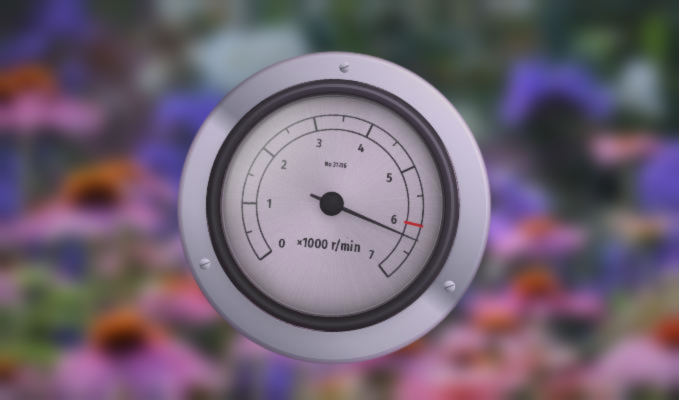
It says 6250,rpm
